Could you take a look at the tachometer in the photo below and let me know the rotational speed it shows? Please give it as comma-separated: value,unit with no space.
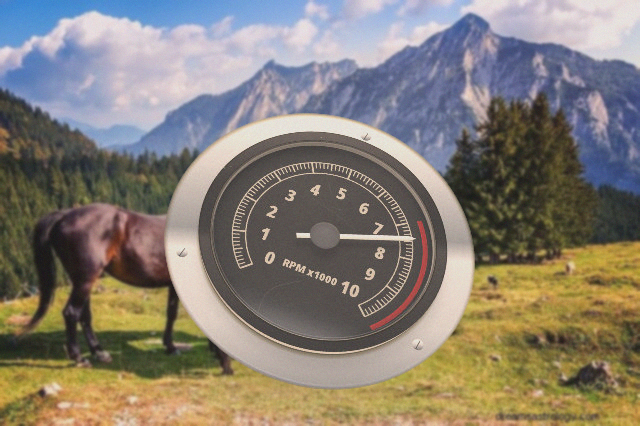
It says 7500,rpm
